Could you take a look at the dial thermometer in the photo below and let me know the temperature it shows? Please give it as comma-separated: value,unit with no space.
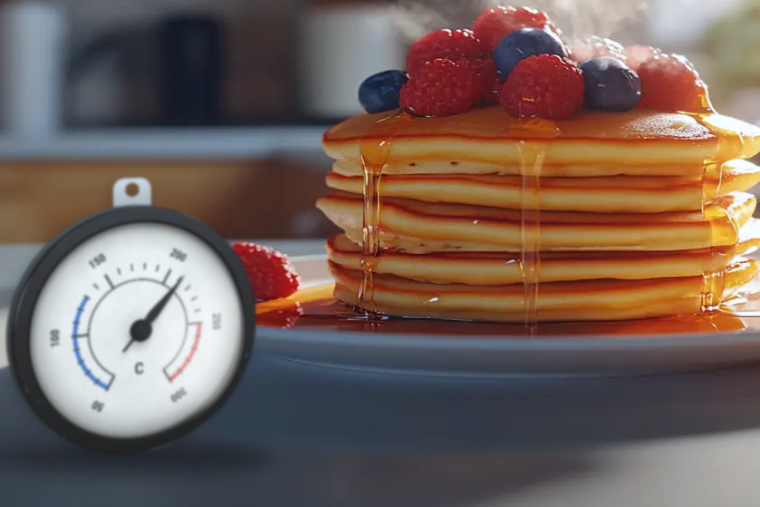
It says 210,°C
